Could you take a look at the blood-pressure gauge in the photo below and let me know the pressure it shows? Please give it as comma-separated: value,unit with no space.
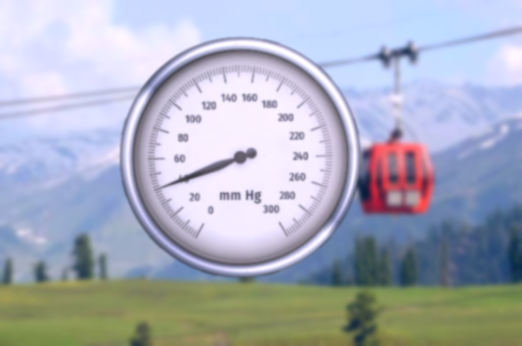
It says 40,mmHg
